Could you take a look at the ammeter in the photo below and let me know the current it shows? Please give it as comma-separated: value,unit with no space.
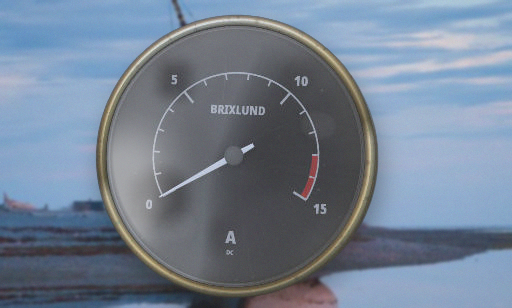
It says 0,A
